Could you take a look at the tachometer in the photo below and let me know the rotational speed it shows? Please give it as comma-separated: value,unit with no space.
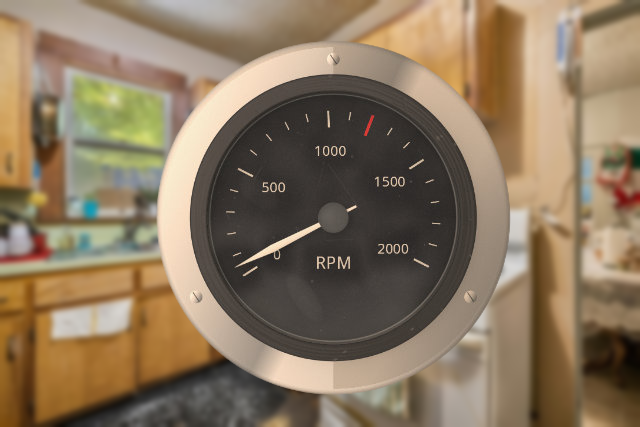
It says 50,rpm
